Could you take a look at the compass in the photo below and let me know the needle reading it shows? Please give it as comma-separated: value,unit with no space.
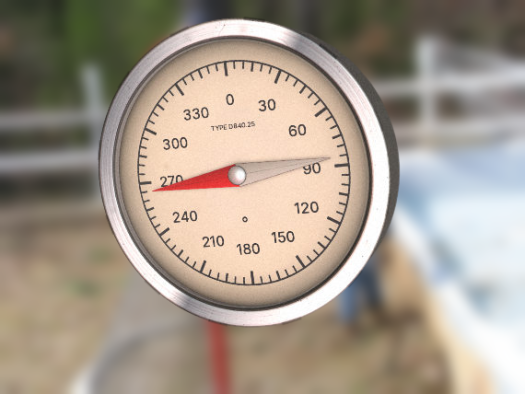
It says 265,°
